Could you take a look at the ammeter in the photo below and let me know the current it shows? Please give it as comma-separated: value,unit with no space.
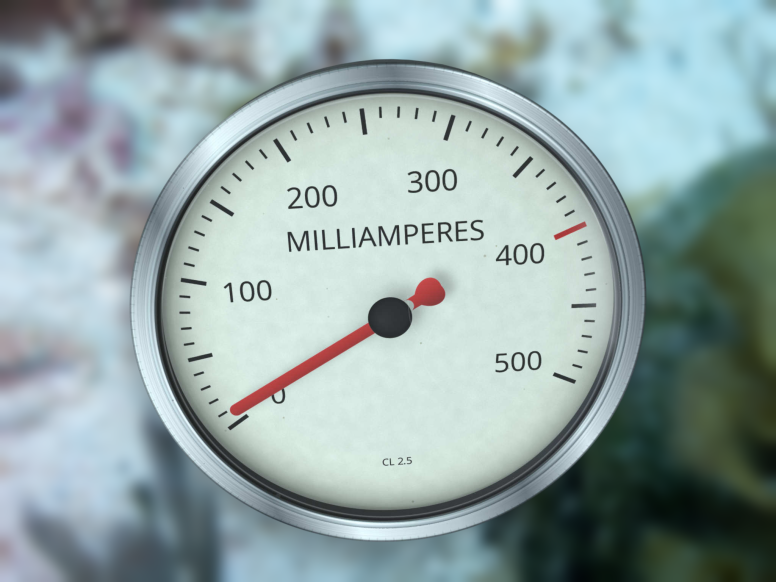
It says 10,mA
